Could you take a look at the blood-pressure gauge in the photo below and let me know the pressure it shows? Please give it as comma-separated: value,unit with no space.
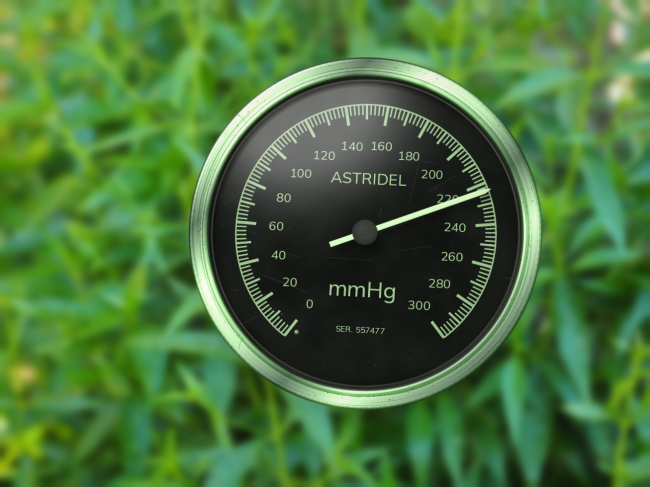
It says 224,mmHg
